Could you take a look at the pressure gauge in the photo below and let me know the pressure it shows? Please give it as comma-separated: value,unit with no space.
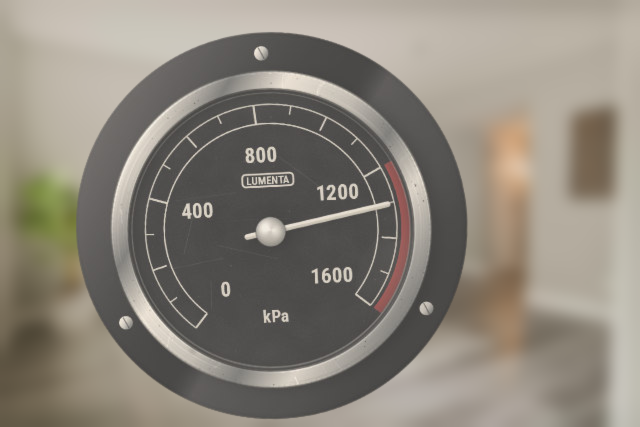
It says 1300,kPa
